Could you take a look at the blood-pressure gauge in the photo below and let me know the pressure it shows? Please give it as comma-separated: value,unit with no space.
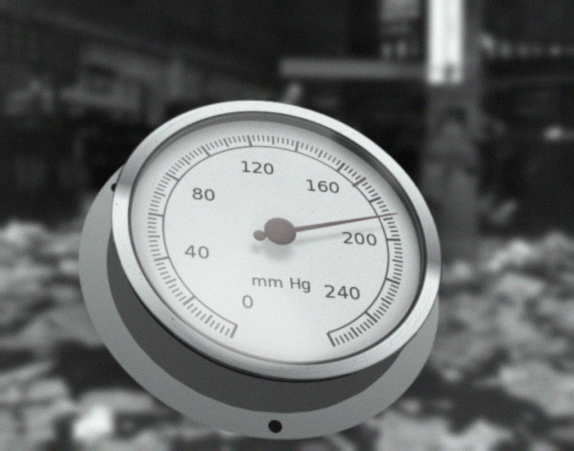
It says 190,mmHg
